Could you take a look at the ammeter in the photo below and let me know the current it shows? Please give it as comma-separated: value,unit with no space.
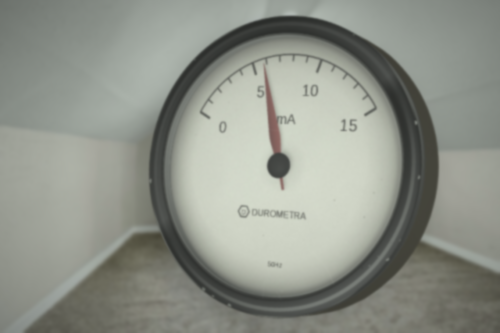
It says 6,mA
